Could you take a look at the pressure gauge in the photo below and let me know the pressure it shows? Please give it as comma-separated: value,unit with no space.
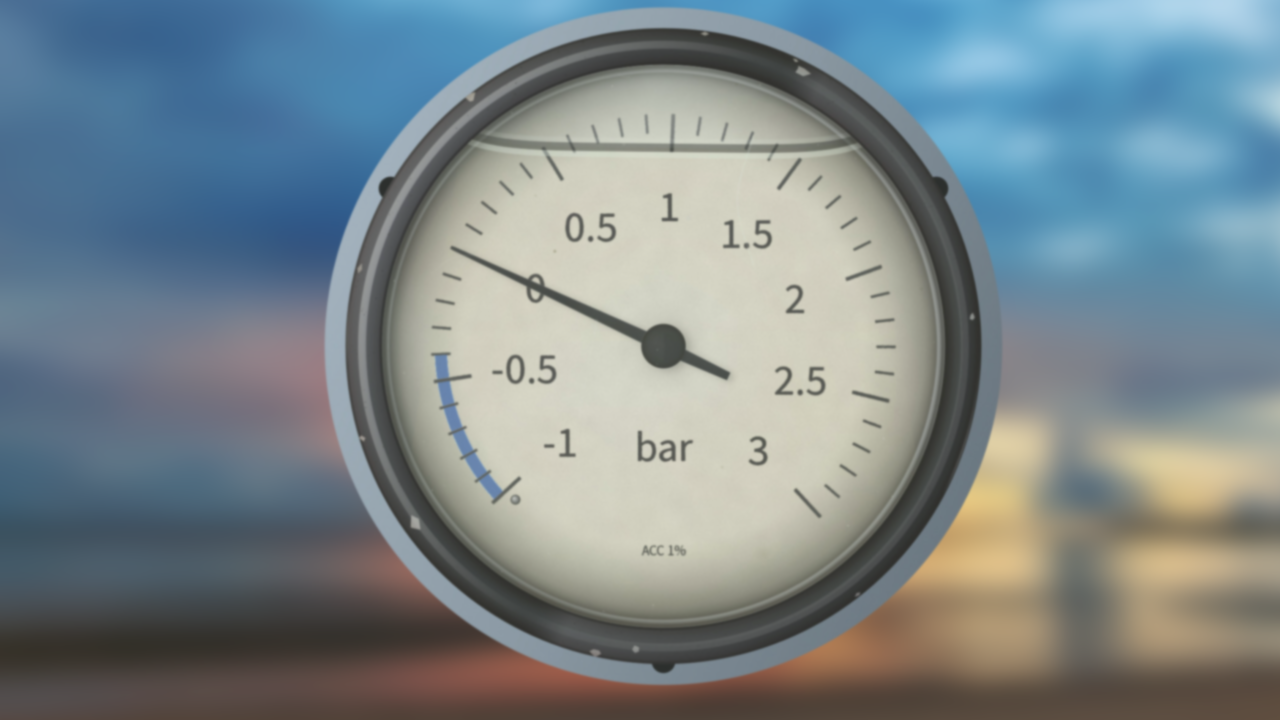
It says 0,bar
